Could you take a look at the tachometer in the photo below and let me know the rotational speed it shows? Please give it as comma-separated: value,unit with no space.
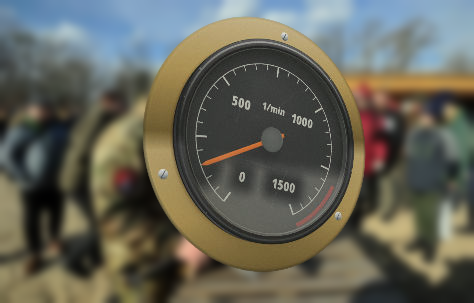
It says 150,rpm
